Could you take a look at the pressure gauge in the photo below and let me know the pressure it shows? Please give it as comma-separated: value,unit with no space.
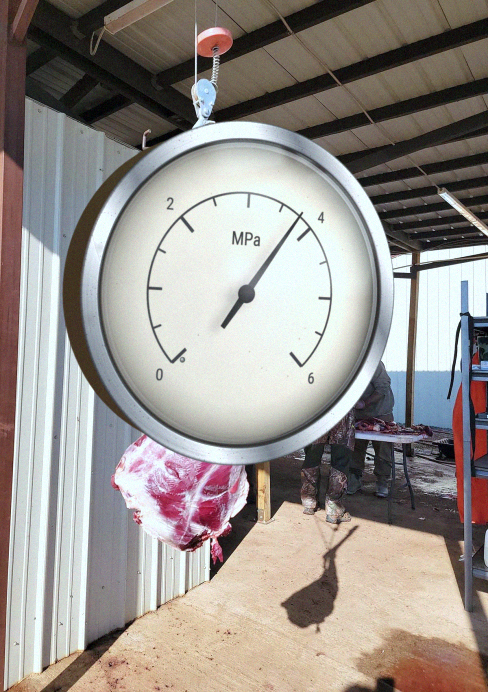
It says 3.75,MPa
